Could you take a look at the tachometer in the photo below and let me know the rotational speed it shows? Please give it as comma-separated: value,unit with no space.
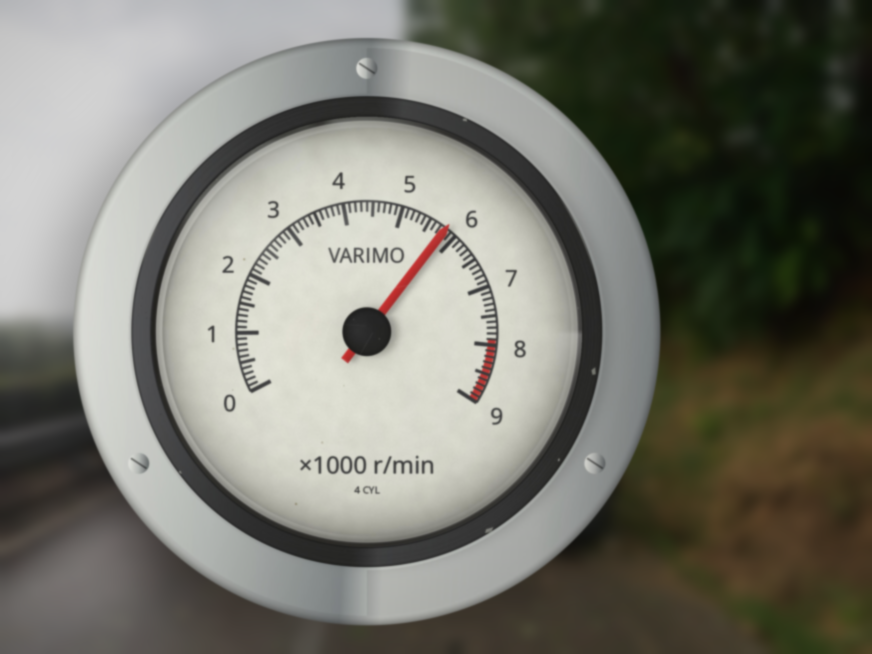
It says 5800,rpm
